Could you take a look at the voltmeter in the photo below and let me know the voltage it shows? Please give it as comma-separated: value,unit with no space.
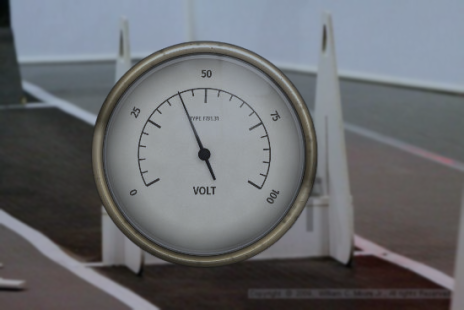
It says 40,V
